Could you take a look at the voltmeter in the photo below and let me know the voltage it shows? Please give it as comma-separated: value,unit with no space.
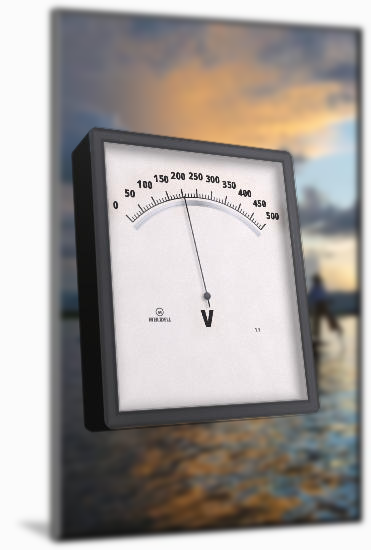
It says 200,V
